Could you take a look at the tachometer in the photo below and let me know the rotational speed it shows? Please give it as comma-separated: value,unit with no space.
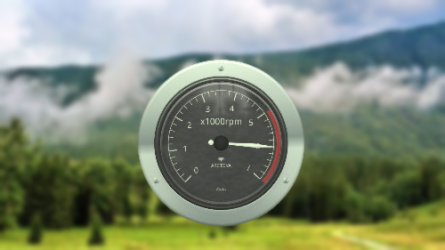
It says 6000,rpm
